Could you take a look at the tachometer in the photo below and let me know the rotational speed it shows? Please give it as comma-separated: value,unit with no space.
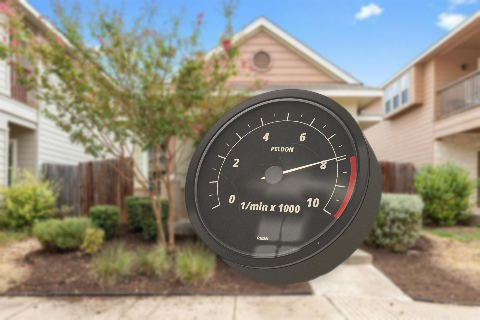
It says 8000,rpm
